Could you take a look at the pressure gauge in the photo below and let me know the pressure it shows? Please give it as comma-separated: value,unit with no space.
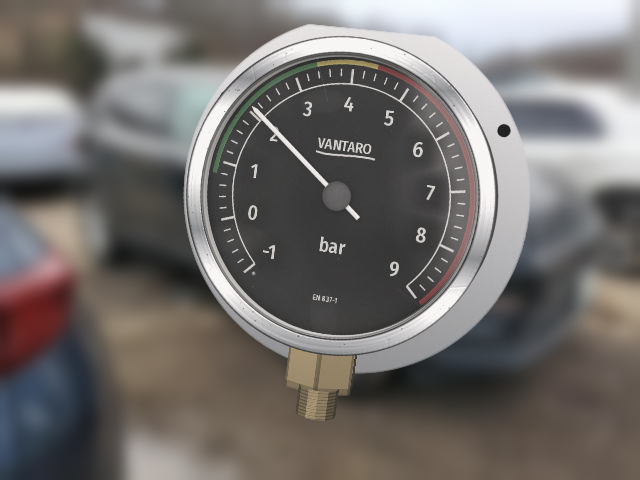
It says 2.1,bar
